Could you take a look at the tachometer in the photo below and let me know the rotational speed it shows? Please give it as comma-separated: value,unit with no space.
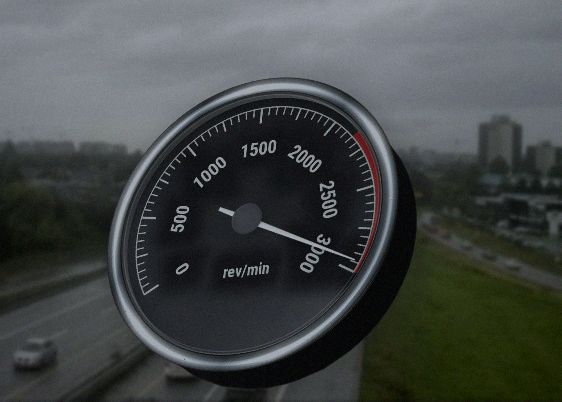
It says 2950,rpm
